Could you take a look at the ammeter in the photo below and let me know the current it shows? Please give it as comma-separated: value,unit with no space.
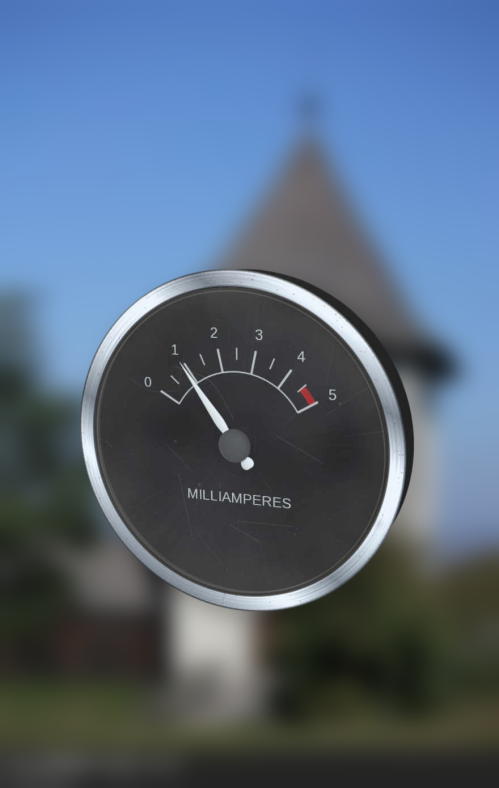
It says 1,mA
